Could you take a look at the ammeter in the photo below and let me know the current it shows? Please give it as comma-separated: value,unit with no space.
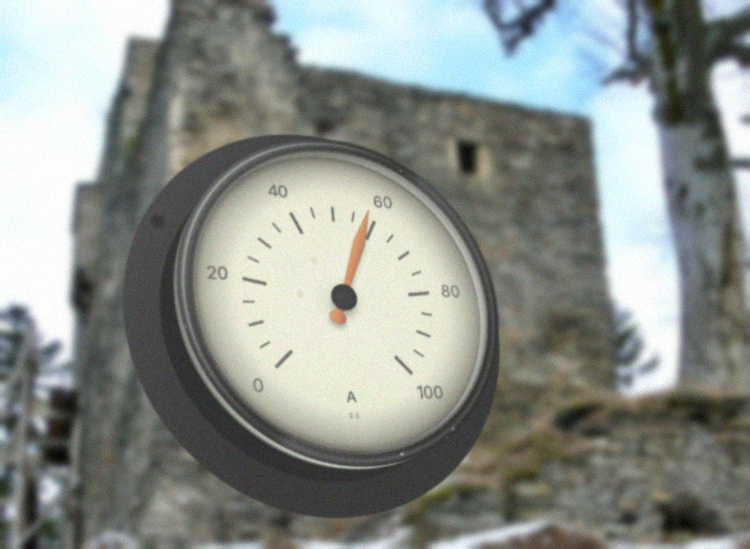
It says 57.5,A
